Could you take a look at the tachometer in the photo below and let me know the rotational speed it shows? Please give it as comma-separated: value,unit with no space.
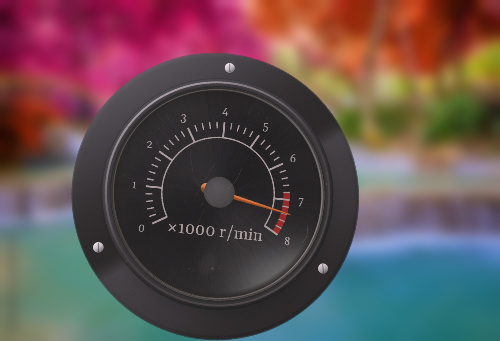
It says 7400,rpm
